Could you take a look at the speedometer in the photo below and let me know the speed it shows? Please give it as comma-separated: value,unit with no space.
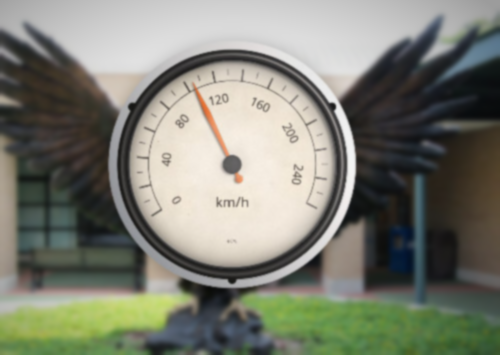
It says 105,km/h
